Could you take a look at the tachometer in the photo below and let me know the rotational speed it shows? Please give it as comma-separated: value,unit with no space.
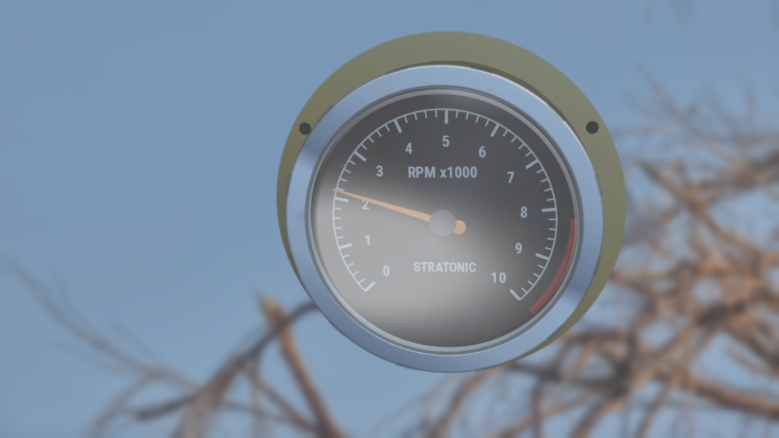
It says 2200,rpm
